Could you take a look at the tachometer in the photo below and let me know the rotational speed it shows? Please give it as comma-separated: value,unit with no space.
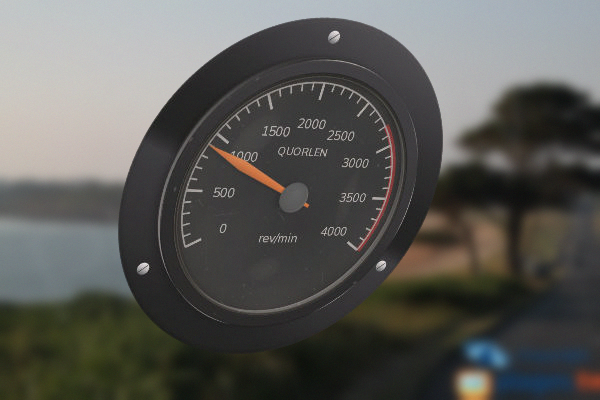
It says 900,rpm
